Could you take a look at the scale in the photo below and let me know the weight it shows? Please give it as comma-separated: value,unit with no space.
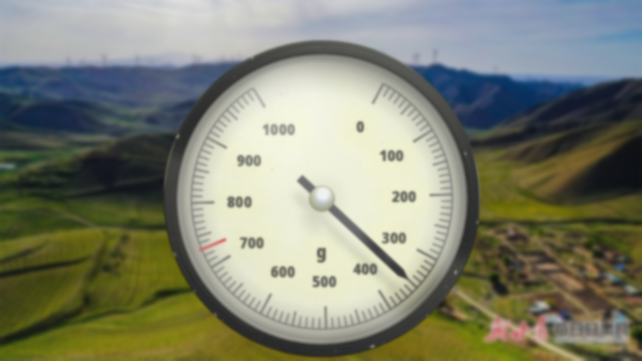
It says 350,g
